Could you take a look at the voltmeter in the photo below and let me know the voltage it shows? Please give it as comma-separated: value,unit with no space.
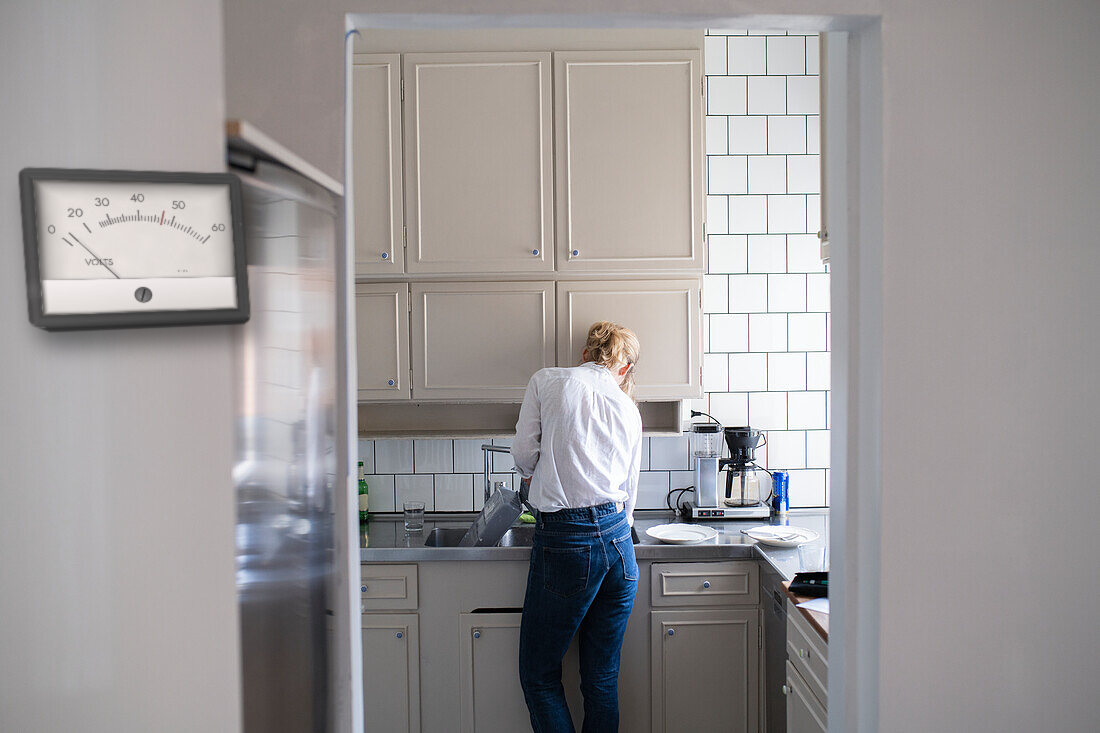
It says 10,V
